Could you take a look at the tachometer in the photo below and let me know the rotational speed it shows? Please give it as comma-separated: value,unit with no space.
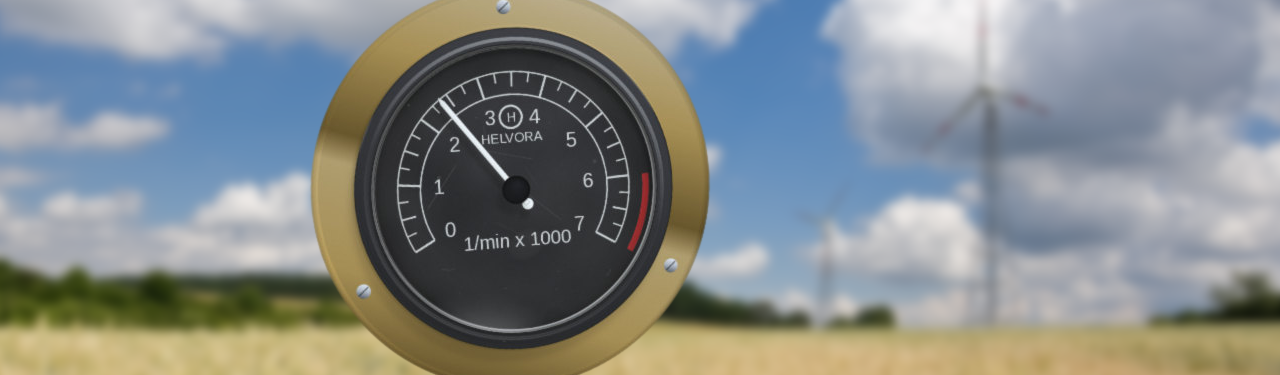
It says 2375,rpm
